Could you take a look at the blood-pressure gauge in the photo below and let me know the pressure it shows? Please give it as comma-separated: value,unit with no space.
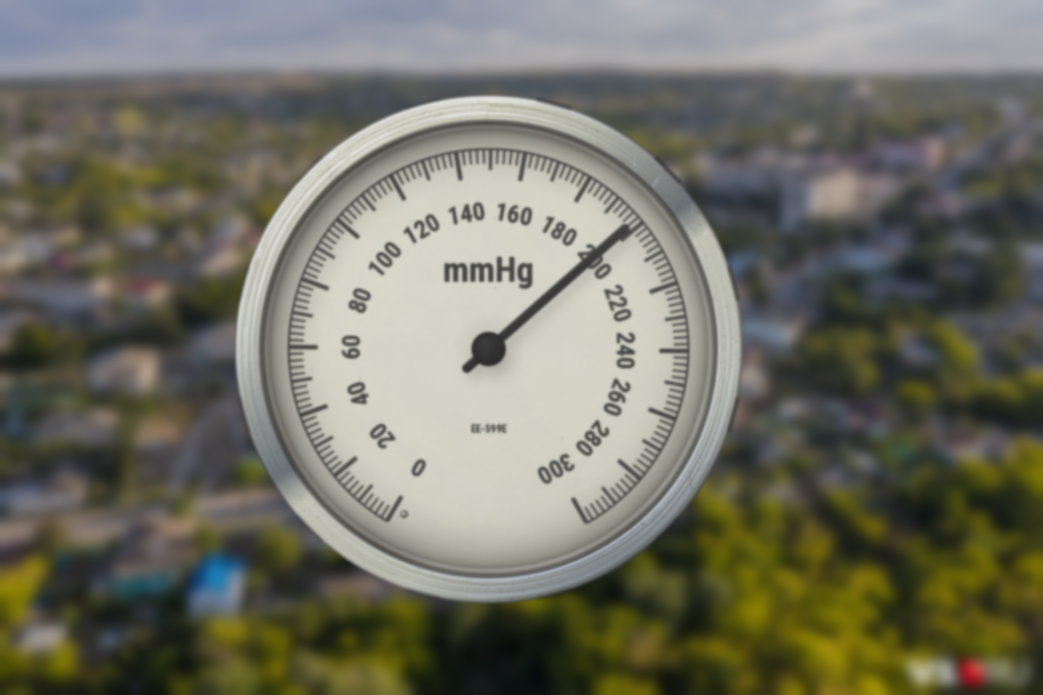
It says 198,mmHg
